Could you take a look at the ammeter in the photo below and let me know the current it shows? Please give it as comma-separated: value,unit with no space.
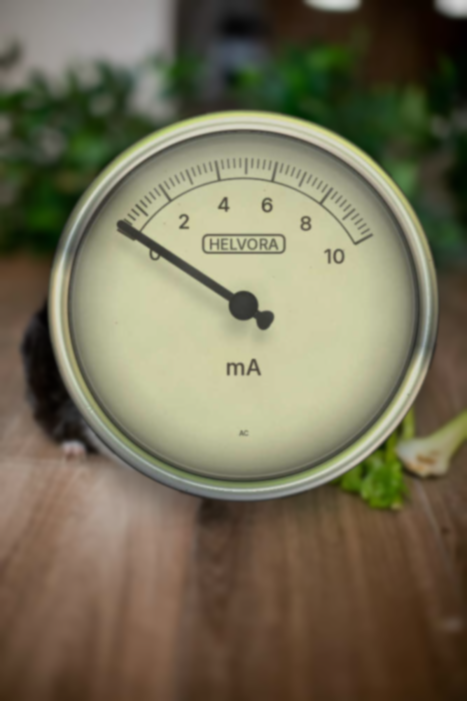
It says 0.2,mA
